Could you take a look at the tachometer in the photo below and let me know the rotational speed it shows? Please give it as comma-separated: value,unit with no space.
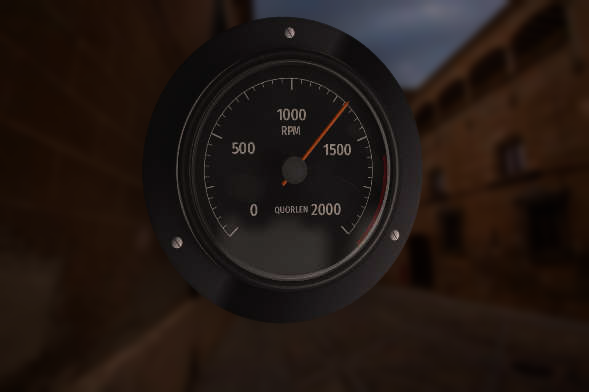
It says 1300,rpm
